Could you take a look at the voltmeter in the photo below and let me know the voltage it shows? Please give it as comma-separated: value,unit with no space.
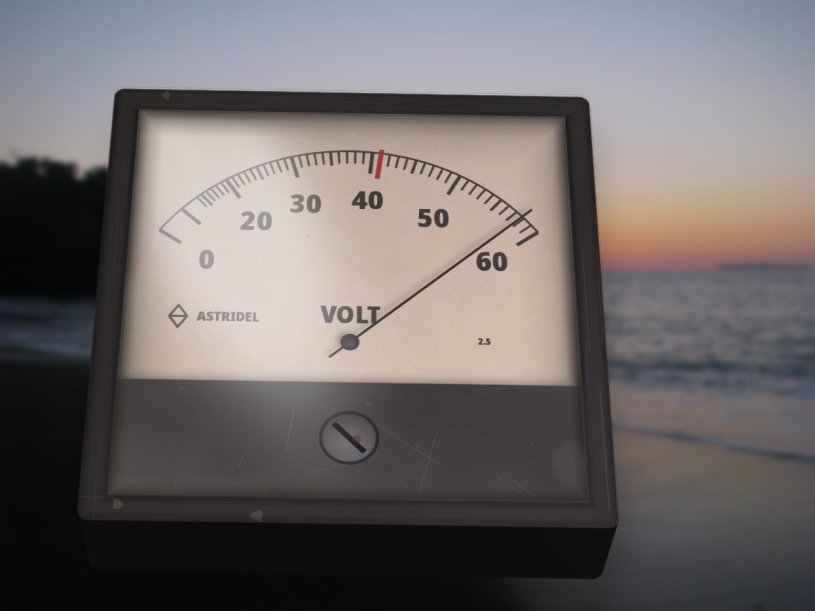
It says 58,V
